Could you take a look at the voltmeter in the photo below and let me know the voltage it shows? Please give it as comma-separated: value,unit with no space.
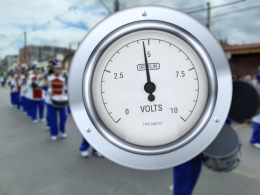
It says 4.75,V
